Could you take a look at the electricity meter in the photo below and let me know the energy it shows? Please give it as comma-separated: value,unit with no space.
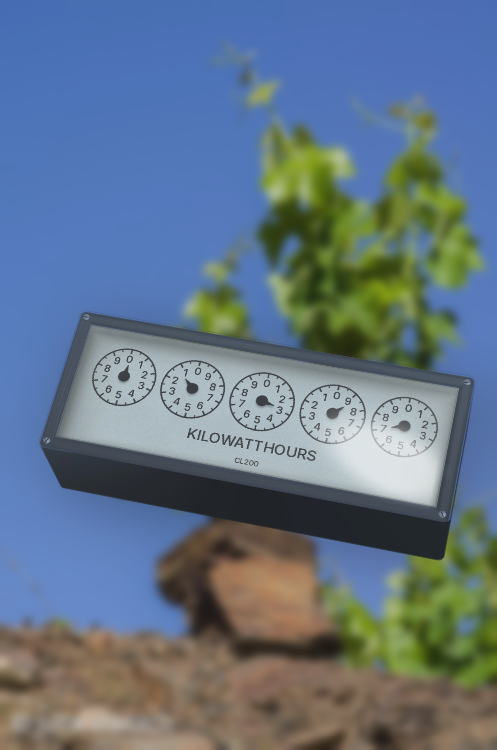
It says 1287,kWh
